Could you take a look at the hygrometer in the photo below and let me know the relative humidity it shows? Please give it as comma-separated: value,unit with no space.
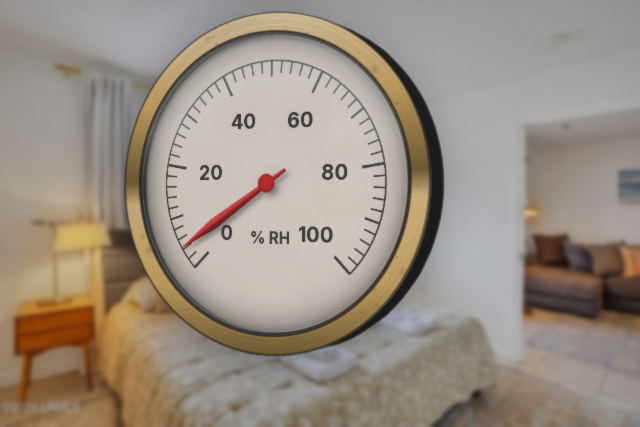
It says 4,%
